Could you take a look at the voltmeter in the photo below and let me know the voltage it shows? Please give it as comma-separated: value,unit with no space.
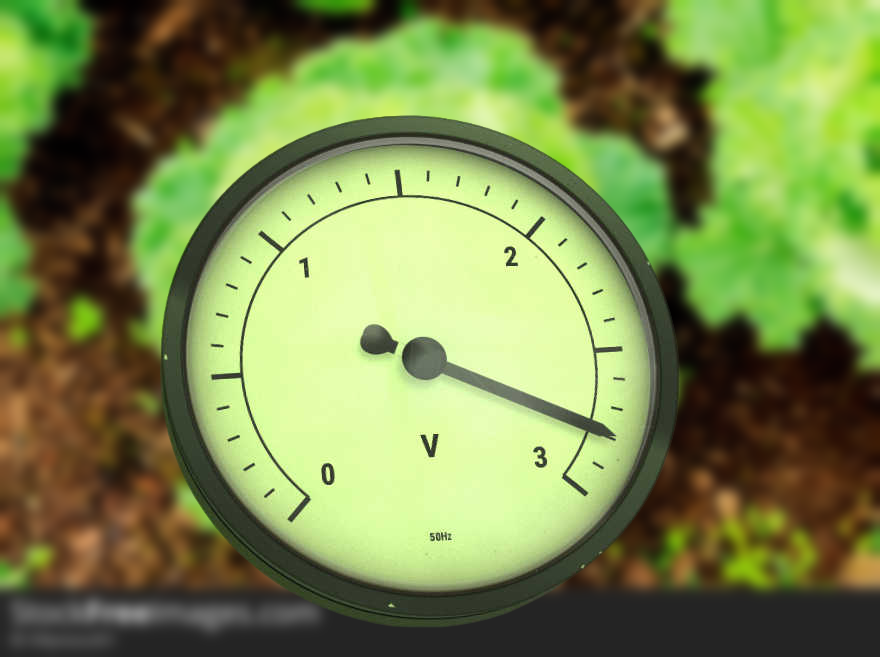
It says 2.8,V
